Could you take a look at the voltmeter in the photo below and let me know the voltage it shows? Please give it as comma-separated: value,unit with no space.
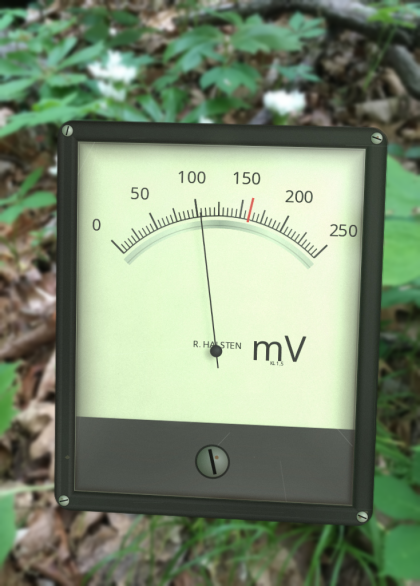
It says 105,mV
